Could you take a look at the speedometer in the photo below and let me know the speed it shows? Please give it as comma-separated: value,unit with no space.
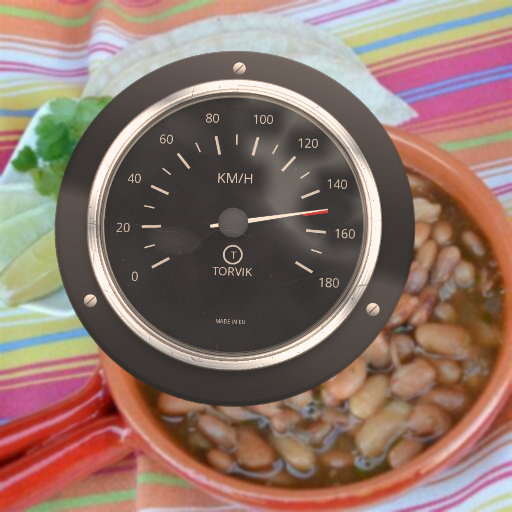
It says 150,km/h
